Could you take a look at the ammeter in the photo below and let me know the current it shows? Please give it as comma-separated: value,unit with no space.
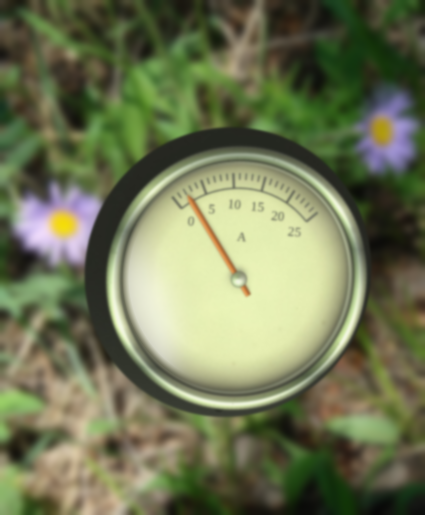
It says 2,A
